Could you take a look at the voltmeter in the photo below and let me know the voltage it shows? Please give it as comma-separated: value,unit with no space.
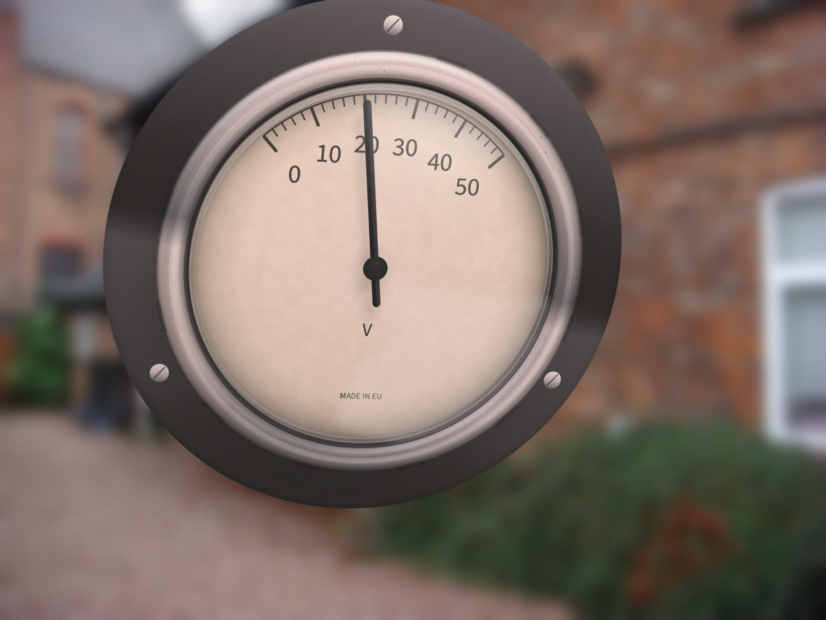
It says 20,V
